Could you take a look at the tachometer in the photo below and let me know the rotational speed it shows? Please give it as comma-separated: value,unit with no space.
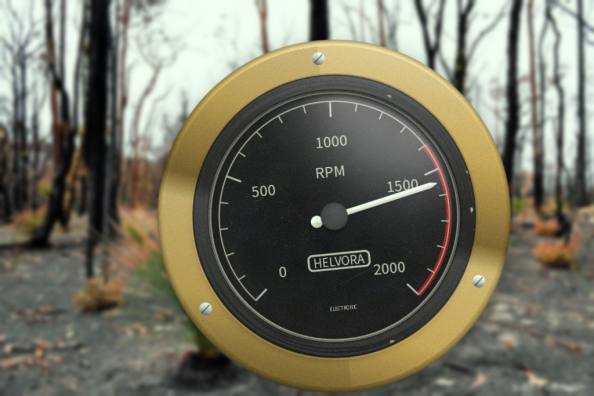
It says 1550,rpm
